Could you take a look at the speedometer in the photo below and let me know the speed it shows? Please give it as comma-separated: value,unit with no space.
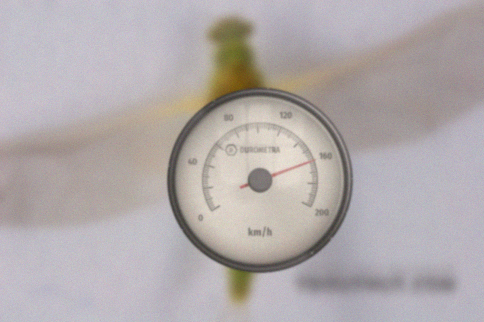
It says 160,km/h
